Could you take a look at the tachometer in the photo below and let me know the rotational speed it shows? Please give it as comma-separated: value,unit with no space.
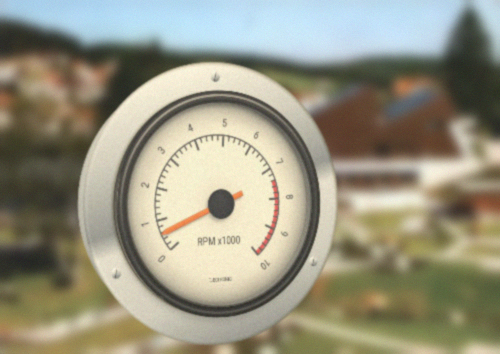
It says 600,rpm
